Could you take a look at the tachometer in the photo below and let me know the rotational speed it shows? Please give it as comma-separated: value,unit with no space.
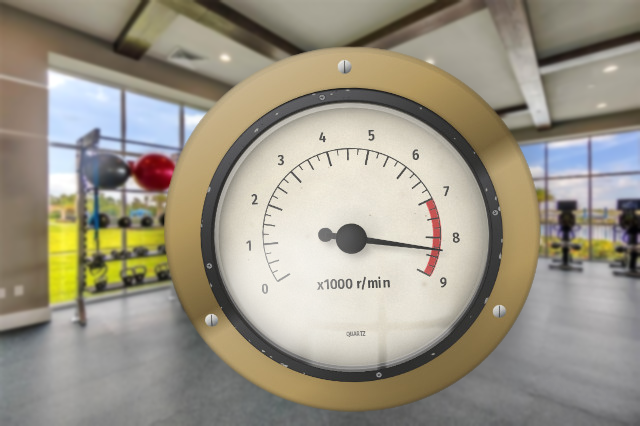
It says 8250,rpm
